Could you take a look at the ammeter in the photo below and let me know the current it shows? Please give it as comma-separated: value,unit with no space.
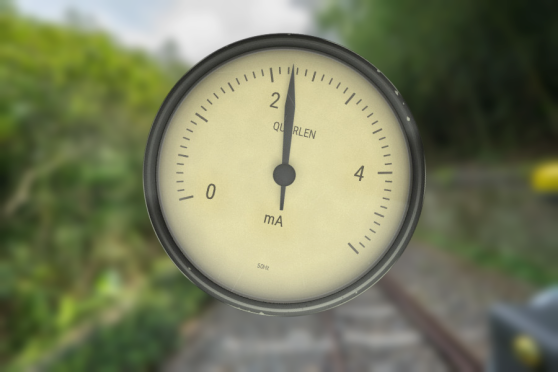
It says 2.25,mA
